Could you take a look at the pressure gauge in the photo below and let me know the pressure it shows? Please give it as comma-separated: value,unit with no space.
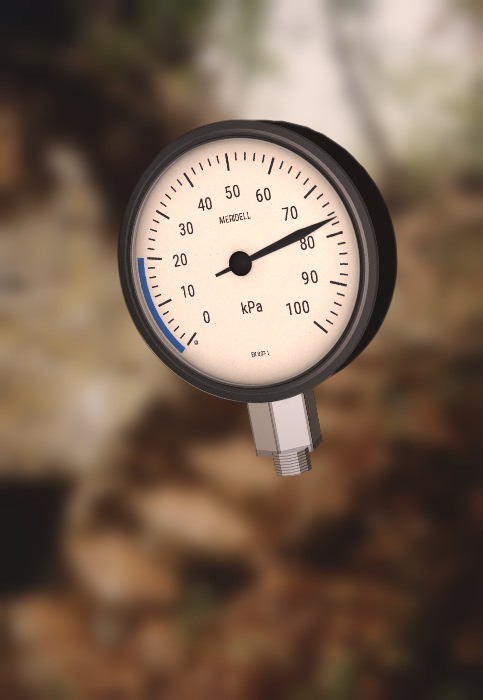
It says 77,kPa
